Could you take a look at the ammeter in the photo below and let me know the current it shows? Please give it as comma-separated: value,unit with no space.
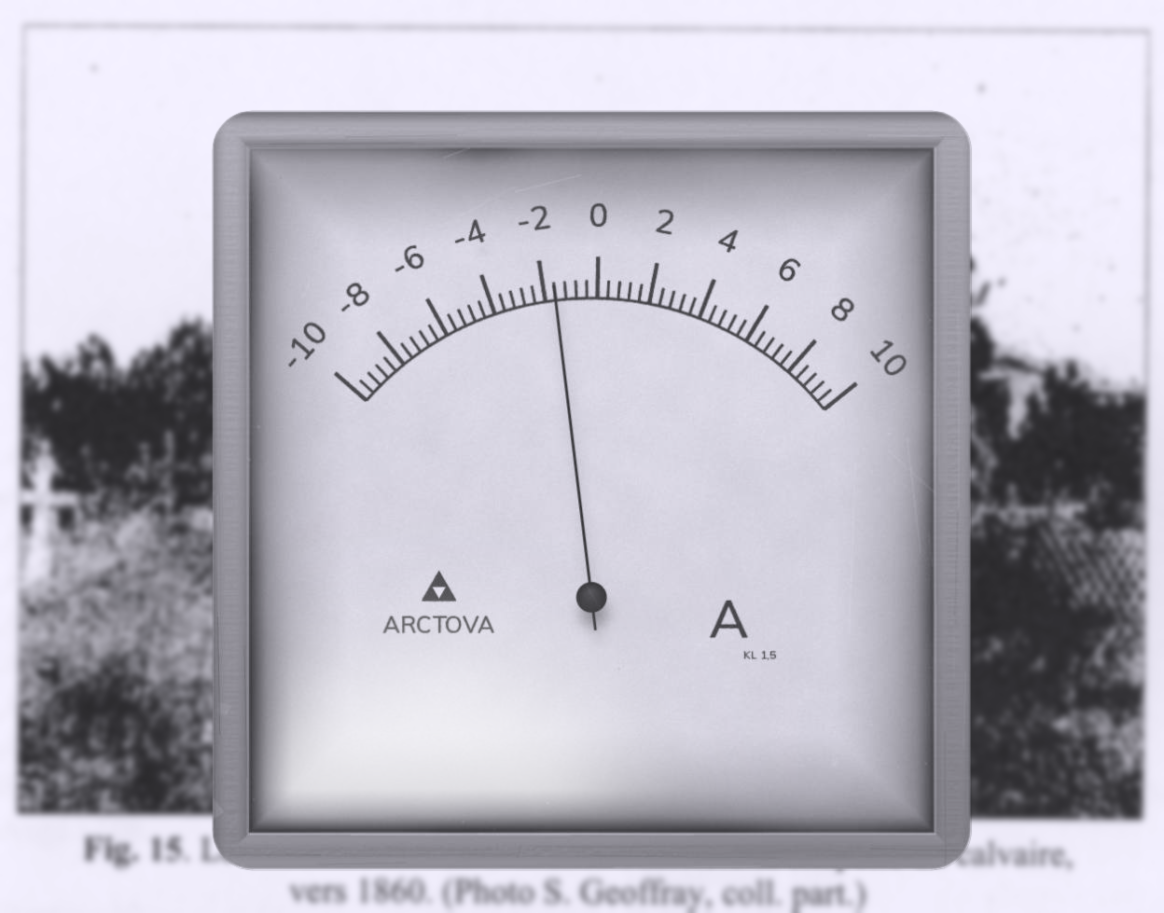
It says -1.6,A
